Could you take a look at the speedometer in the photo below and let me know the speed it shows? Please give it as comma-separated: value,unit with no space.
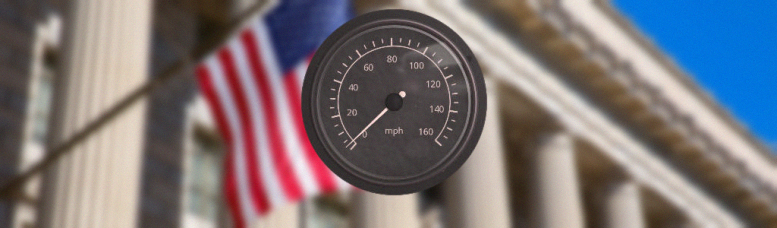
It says 2.5,mph
